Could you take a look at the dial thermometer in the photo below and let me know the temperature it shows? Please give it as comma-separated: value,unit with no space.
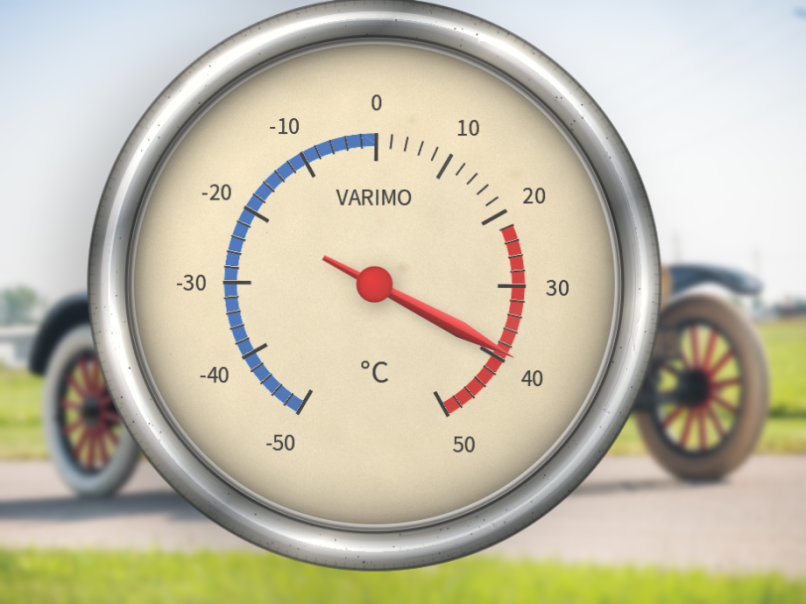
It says 39,°C
